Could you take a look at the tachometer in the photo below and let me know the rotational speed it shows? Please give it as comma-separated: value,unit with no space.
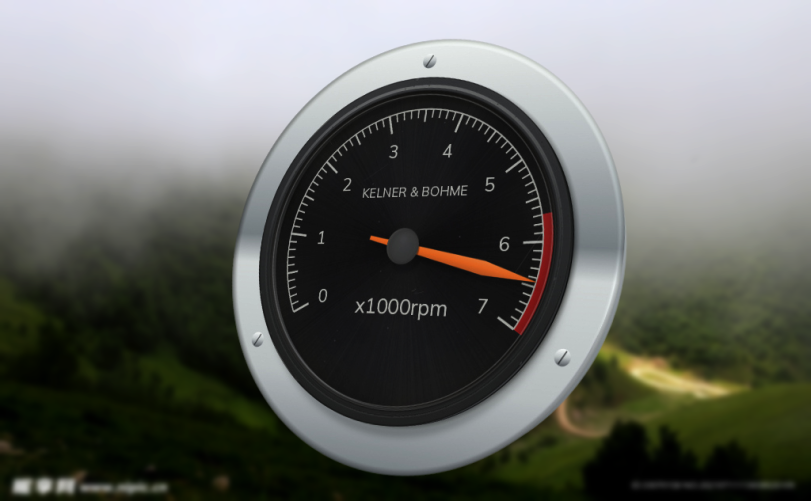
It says 6450,rpm
